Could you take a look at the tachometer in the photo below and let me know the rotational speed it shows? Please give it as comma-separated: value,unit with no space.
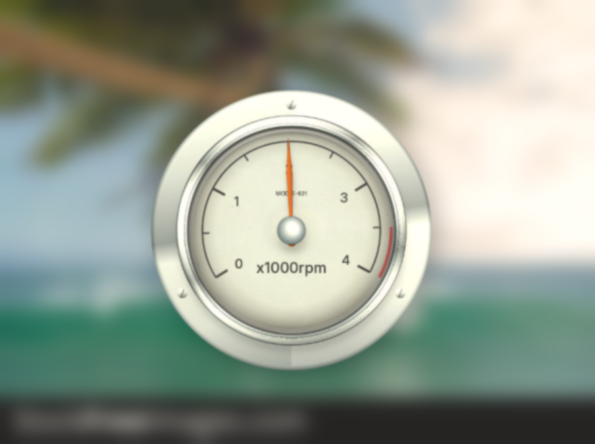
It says 2000,rpm
